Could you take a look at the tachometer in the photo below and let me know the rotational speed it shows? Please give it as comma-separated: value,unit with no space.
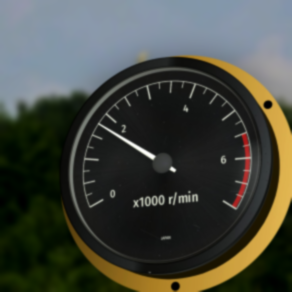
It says 1750,rpm
